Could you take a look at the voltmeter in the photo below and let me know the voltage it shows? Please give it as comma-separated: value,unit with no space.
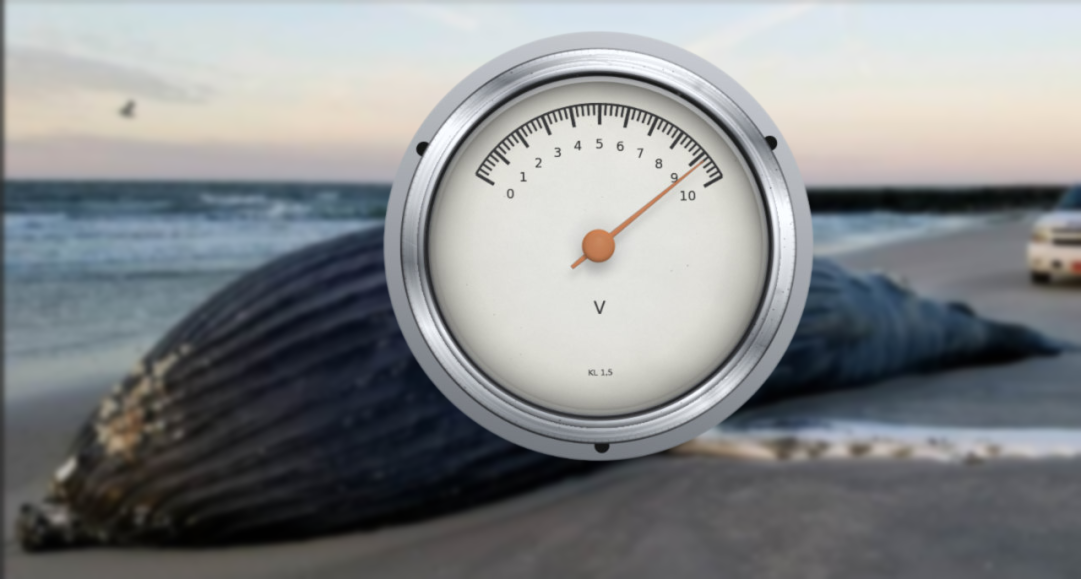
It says 9.2,V
